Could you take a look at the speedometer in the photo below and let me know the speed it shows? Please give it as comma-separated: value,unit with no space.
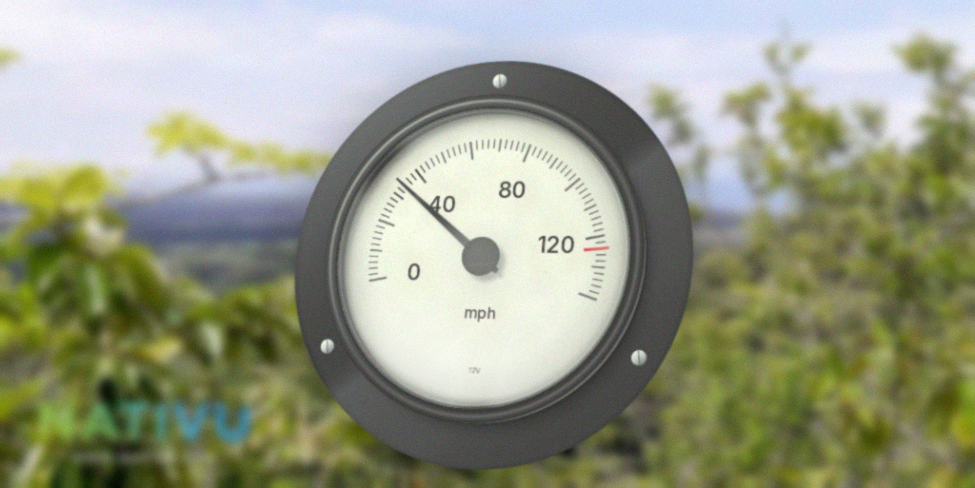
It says 34,mph
